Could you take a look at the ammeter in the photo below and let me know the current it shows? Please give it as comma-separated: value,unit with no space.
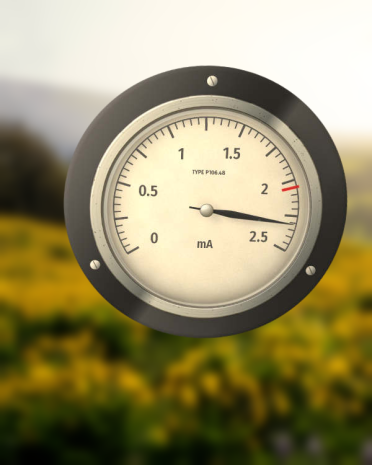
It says 2.3,mA
